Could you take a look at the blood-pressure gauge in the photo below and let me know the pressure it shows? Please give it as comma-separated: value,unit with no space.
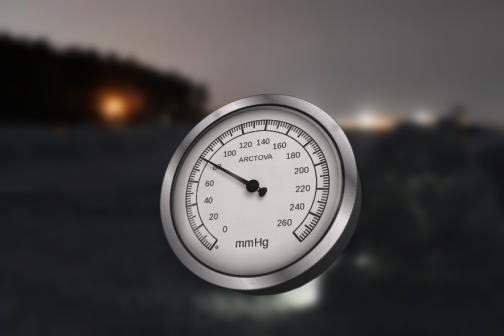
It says 80,mmHg
